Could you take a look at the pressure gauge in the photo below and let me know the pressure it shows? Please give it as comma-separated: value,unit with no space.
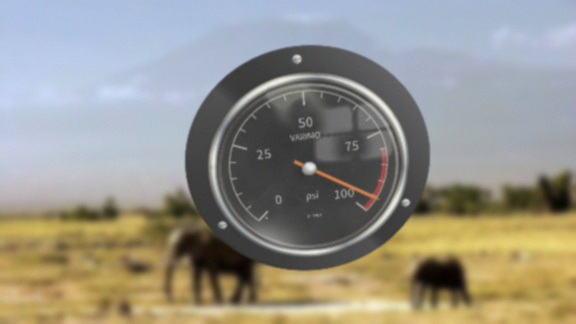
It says 95,psi
